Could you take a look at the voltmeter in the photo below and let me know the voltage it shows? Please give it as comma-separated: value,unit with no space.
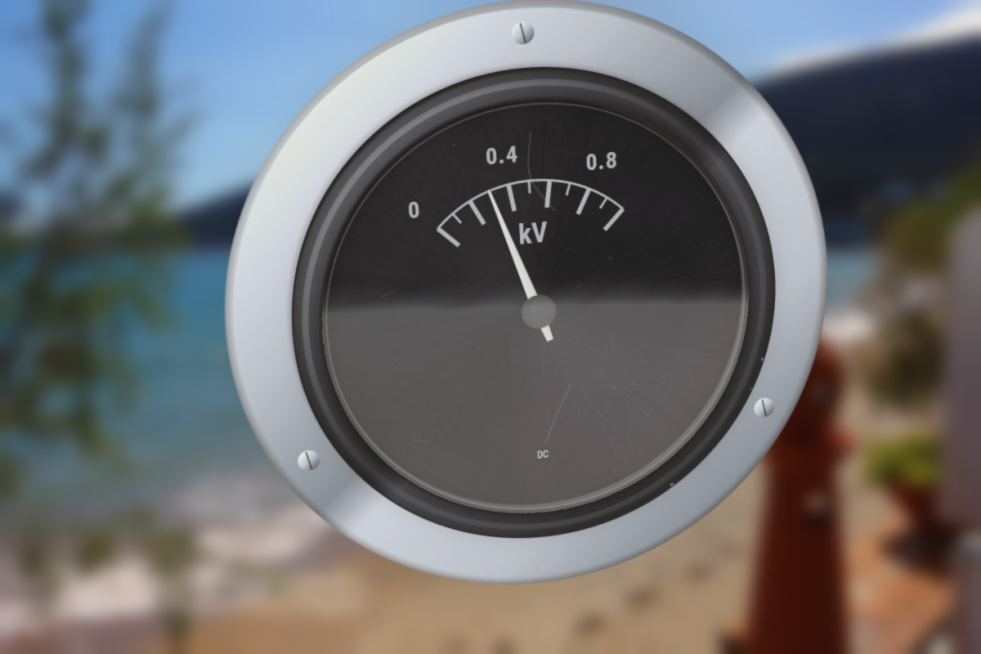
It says 0.3,kV
